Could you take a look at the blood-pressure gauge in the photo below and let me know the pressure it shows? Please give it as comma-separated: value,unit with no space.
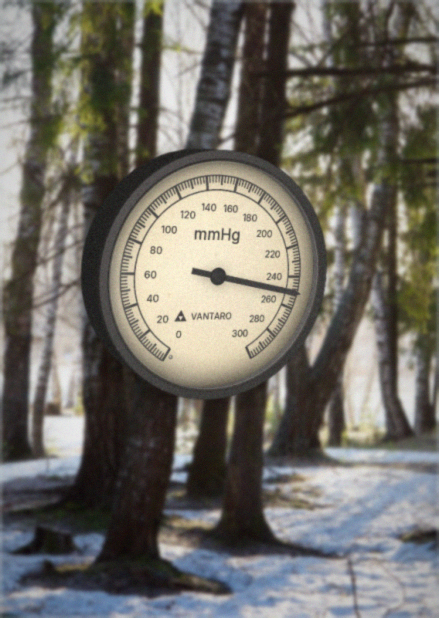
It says 250,mmHg
